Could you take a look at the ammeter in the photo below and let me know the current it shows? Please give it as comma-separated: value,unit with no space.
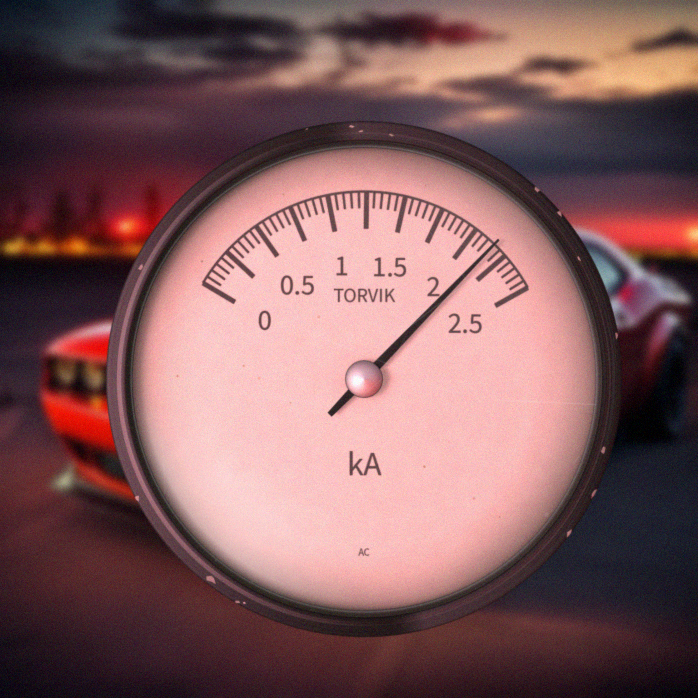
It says 2.15,kA
